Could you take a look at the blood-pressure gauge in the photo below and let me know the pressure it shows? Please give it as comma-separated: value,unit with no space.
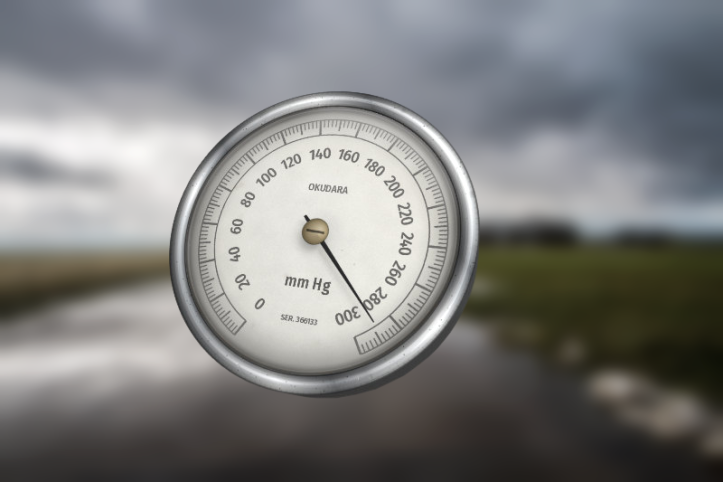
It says 288,mmHg
